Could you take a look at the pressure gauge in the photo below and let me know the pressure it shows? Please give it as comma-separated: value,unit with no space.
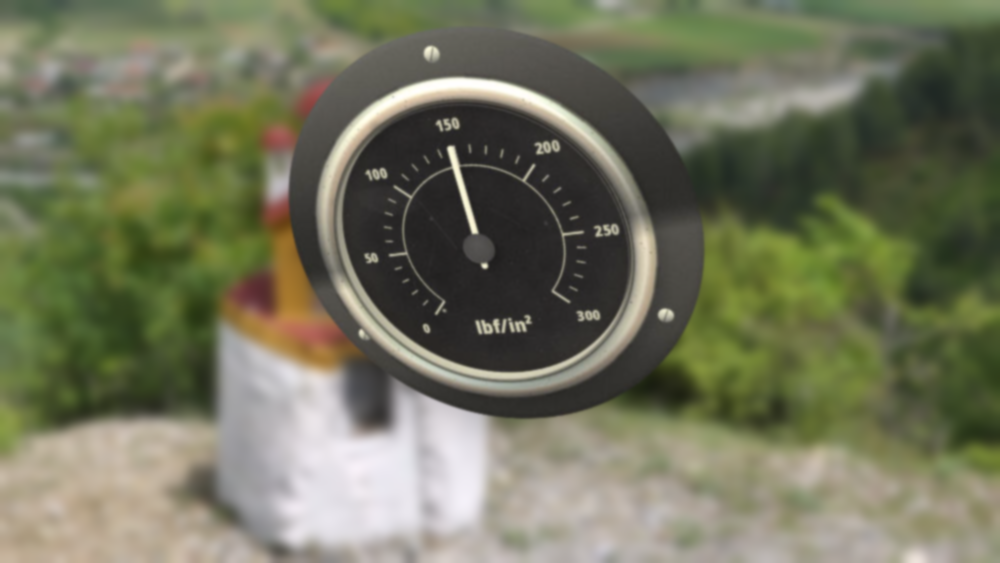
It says 150,psi
